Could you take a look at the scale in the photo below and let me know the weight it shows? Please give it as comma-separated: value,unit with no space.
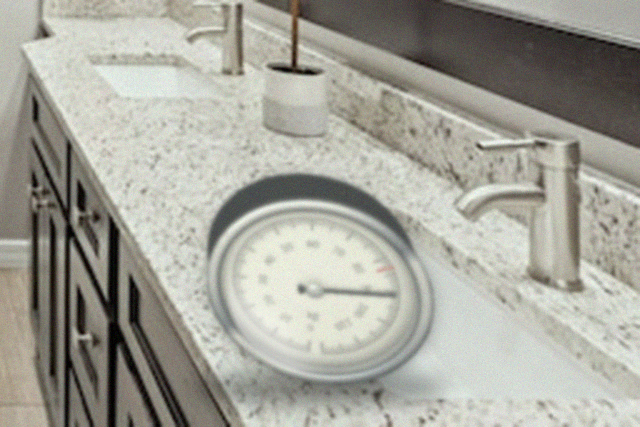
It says 90,kg
